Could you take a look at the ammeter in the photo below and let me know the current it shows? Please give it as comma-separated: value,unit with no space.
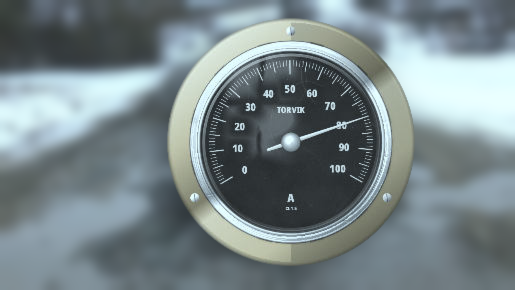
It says 80,A
